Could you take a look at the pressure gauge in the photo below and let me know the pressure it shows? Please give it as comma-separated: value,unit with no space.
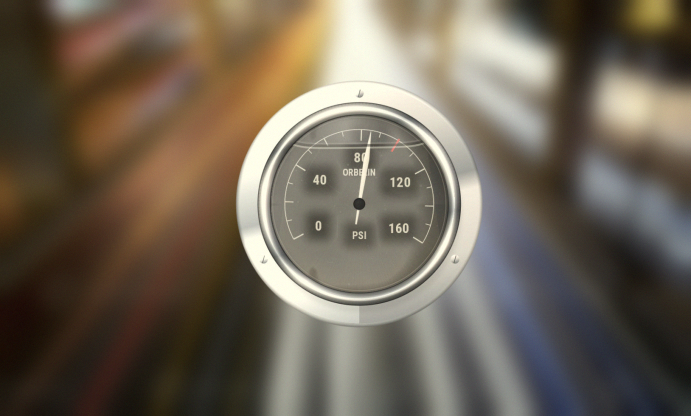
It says 85,psi
